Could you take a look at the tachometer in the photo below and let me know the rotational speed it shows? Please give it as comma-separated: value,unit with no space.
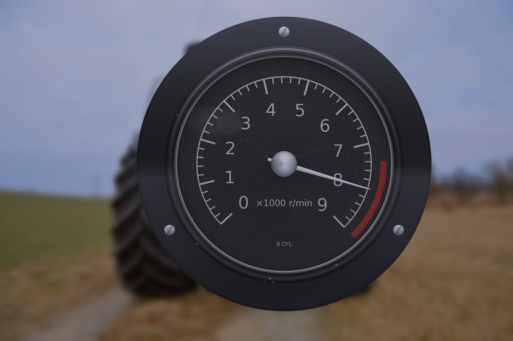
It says 8000,rpm
